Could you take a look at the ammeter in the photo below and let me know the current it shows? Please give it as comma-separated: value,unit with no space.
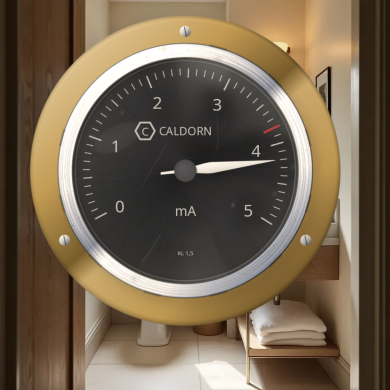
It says 4.2,mA
